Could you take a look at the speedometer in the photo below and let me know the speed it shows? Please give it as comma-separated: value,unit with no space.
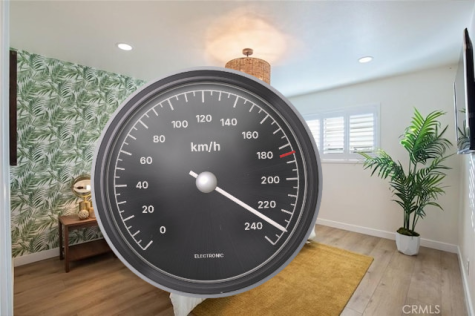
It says 230,km/h
